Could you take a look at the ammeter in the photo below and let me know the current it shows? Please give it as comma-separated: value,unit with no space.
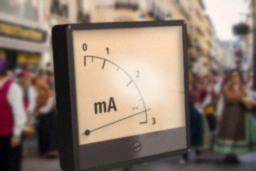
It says 2.75,mA
